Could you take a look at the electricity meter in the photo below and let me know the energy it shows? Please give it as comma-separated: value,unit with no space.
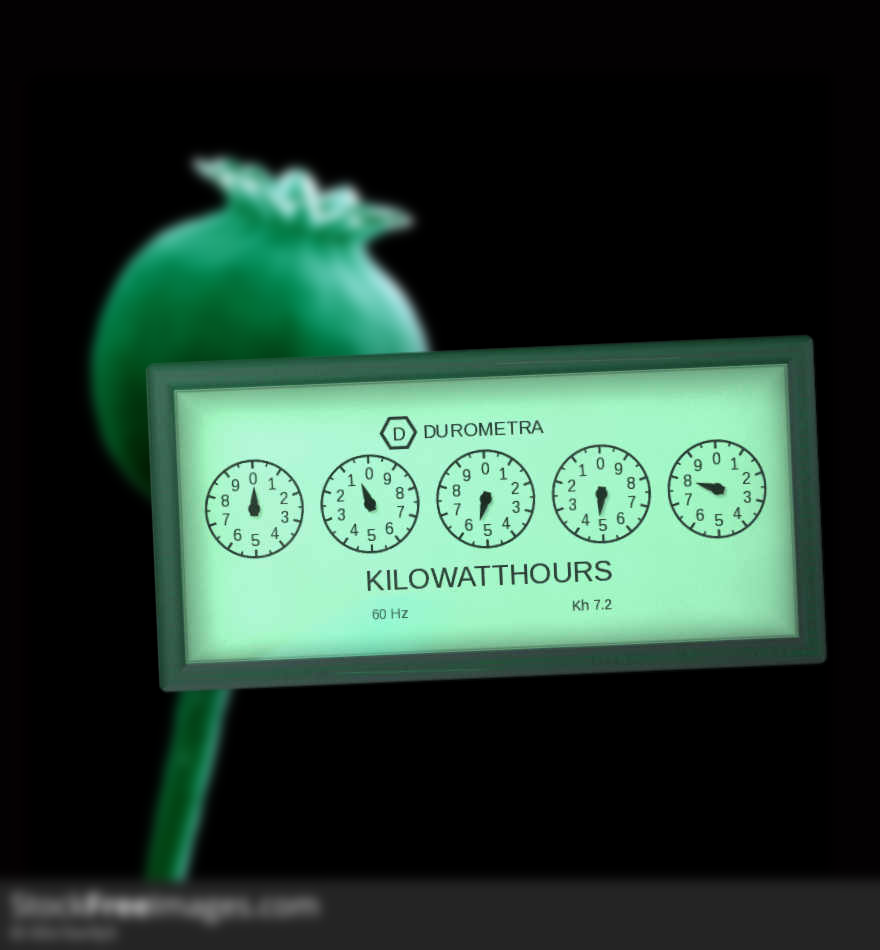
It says 548,kWh
